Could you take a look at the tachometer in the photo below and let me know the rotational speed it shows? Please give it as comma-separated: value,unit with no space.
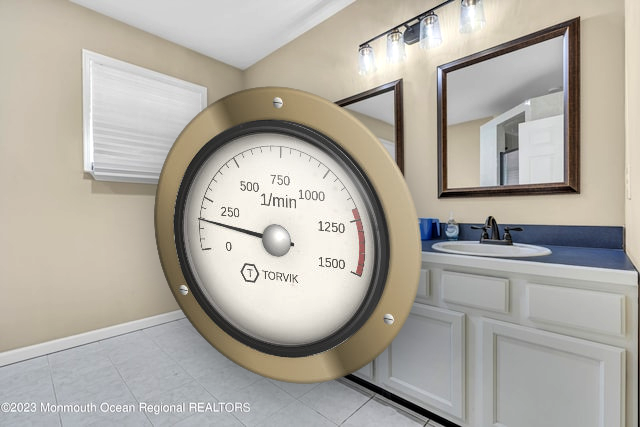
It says 150,rpm
